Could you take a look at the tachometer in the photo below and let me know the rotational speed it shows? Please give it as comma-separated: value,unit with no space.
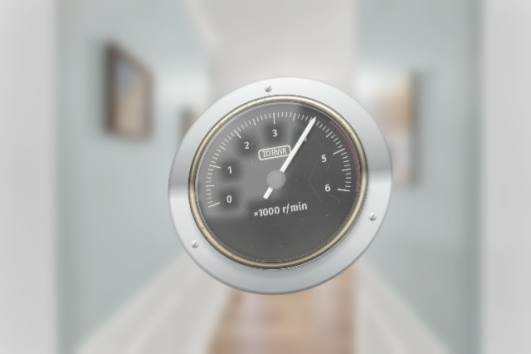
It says 4000,rpm
